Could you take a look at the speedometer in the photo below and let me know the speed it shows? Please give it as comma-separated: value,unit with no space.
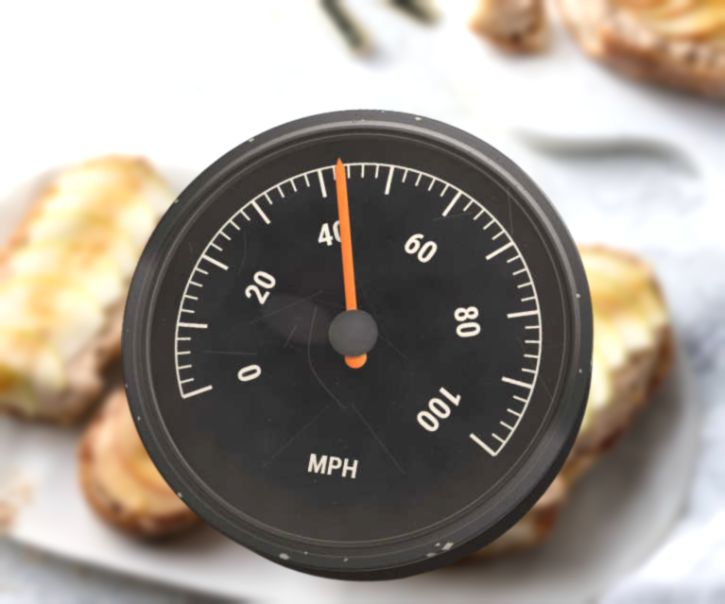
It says 43,mph
